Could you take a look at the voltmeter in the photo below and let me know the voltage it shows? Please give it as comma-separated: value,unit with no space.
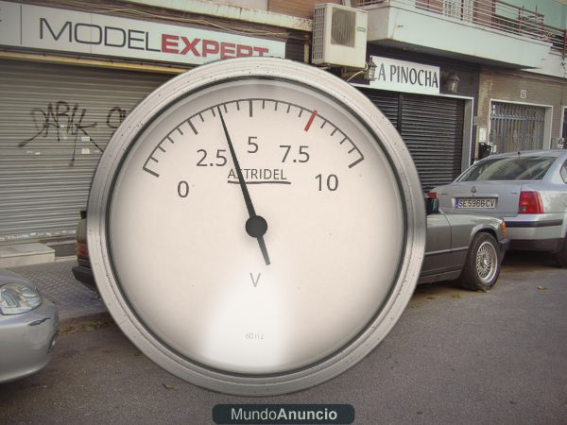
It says 3.75,V
